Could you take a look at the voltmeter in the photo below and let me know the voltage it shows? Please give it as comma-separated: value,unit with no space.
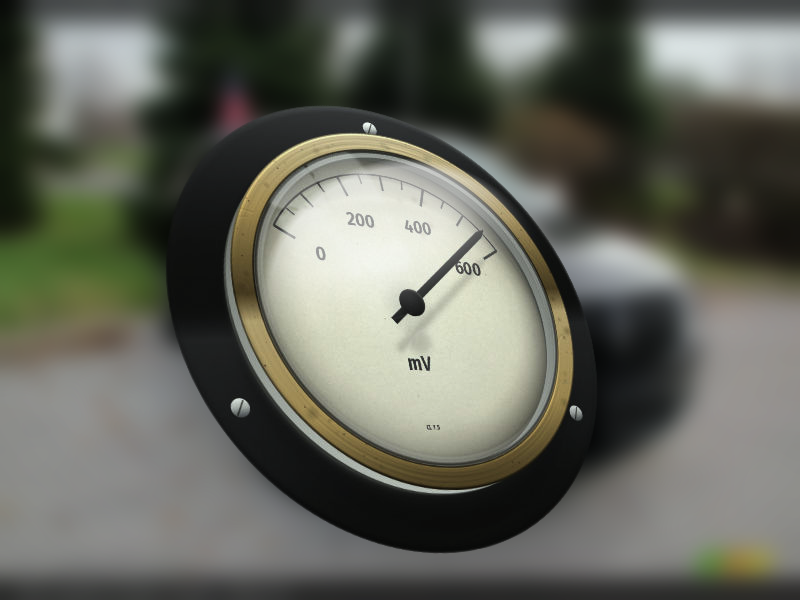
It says 550,mV
